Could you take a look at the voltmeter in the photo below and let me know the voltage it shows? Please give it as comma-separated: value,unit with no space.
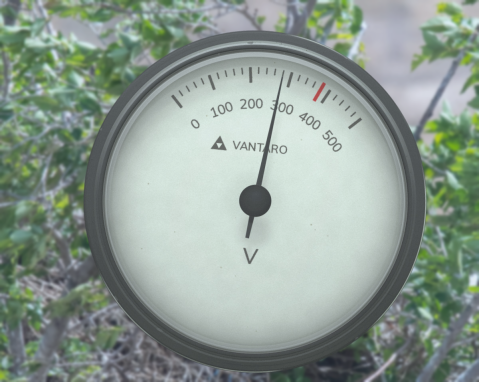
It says 280,V
